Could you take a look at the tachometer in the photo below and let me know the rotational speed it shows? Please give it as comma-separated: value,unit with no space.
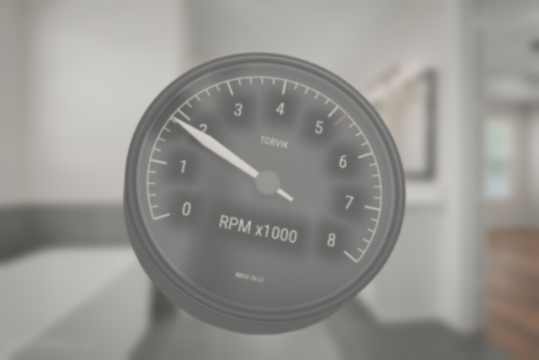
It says 1800,rpm
